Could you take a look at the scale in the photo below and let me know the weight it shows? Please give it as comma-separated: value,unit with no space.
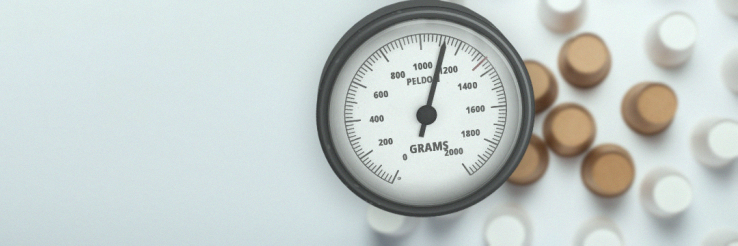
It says 1120,g
